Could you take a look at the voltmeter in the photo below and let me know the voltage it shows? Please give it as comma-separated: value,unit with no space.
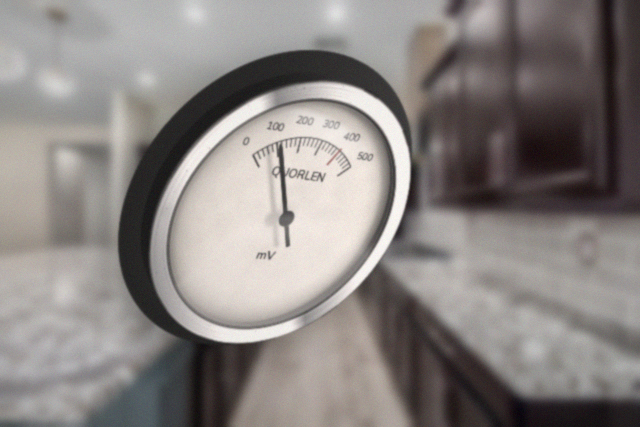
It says 100,mV
